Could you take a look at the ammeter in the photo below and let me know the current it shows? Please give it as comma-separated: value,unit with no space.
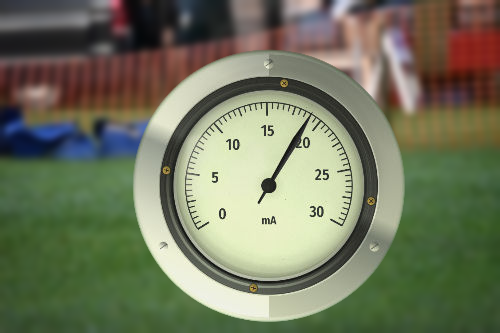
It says 19,mA
